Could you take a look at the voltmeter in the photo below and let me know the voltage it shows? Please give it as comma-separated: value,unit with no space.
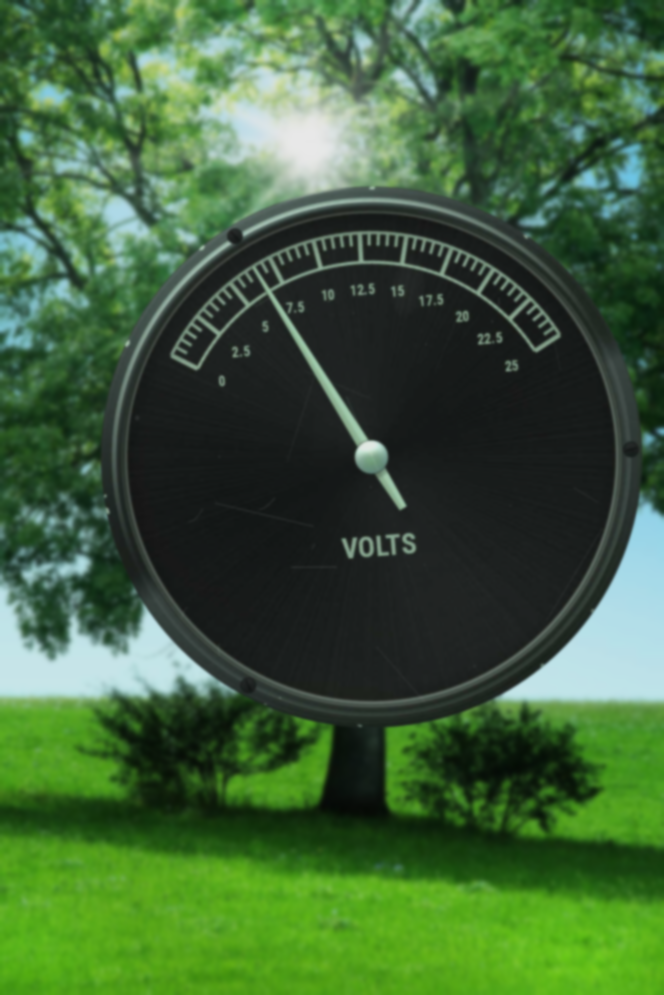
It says 6.5,V
